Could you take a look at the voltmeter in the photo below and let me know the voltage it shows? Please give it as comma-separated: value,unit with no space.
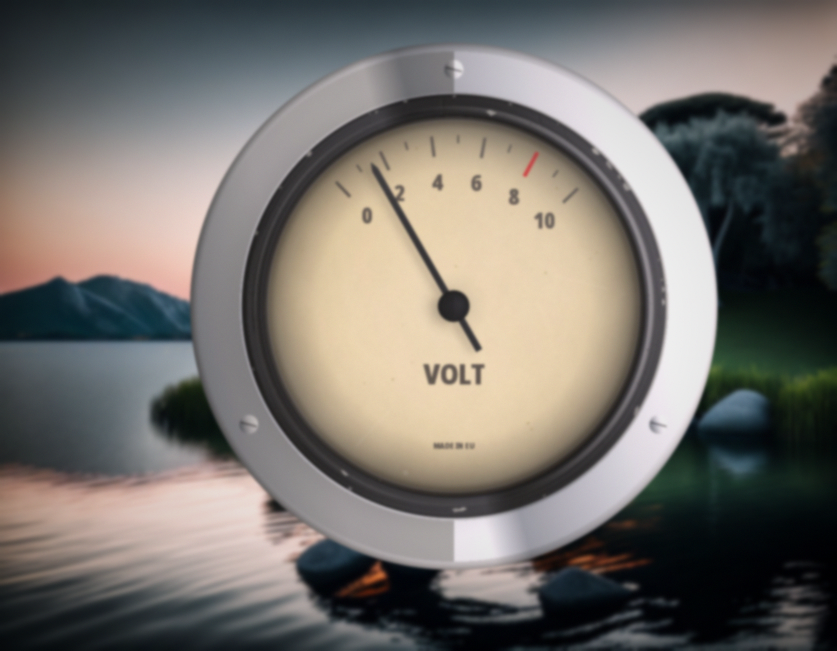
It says 1.5,V
